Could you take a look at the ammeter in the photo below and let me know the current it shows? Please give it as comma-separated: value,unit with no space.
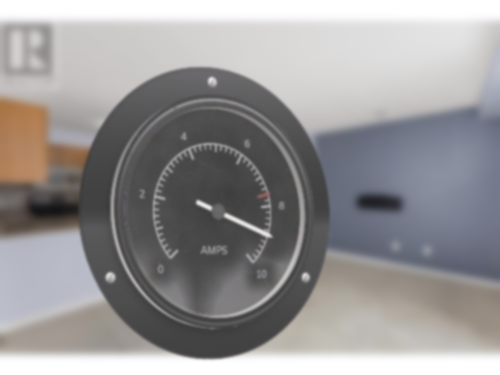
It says 9,A
